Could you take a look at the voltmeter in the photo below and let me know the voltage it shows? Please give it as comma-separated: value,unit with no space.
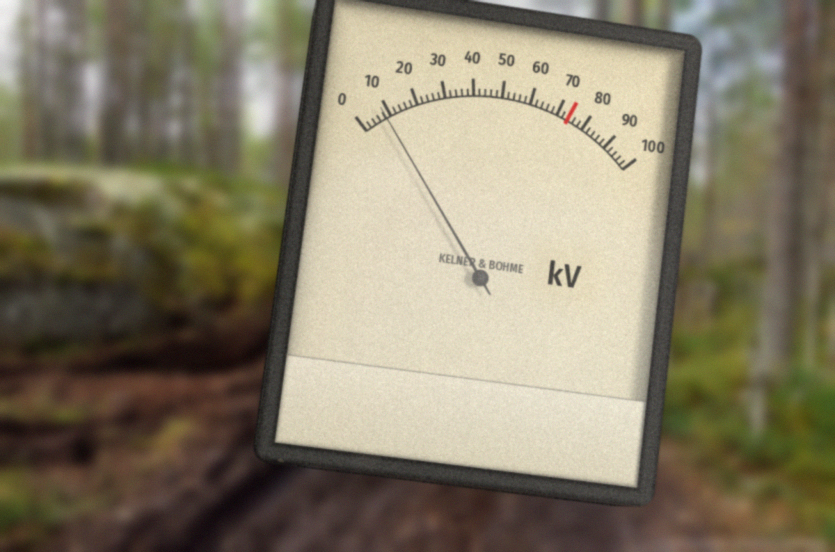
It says 8,kV
